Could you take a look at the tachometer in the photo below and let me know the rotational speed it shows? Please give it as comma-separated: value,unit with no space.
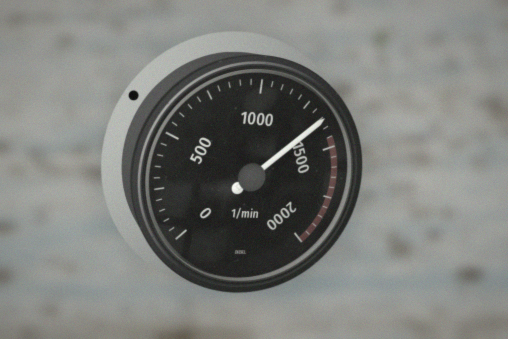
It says 1350,rpm
